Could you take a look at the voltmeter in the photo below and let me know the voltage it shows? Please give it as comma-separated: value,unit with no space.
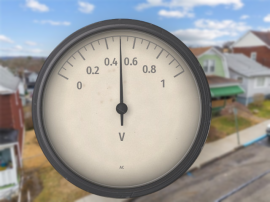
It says 0.5,V
